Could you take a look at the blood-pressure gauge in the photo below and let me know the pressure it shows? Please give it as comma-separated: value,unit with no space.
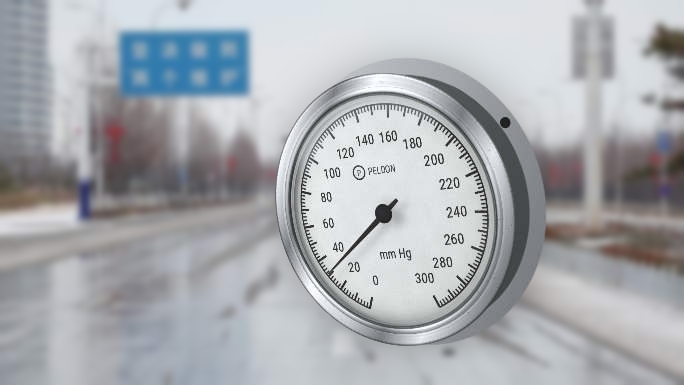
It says 30,mmHg
